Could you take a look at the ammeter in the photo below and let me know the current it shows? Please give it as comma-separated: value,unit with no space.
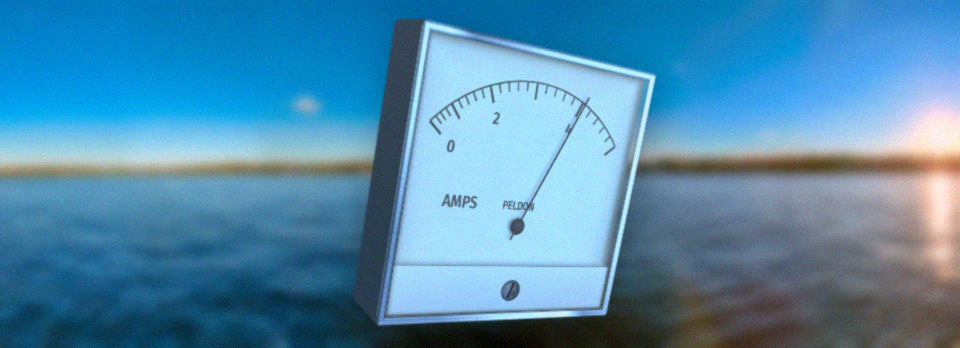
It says 4,A
